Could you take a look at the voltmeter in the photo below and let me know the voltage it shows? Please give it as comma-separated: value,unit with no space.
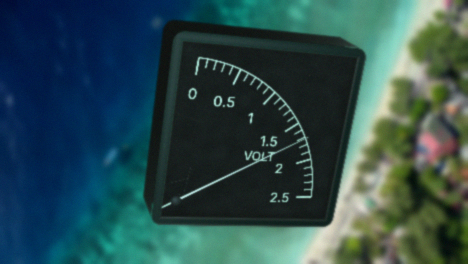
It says 1.7,V
